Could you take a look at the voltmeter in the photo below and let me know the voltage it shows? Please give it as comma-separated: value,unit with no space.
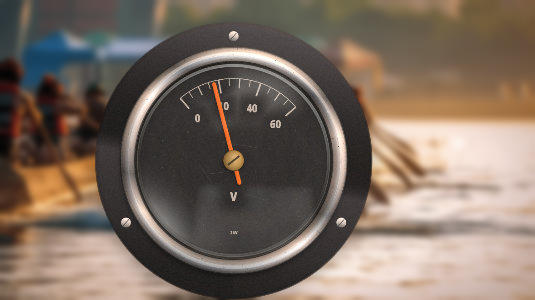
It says 17.5,V
